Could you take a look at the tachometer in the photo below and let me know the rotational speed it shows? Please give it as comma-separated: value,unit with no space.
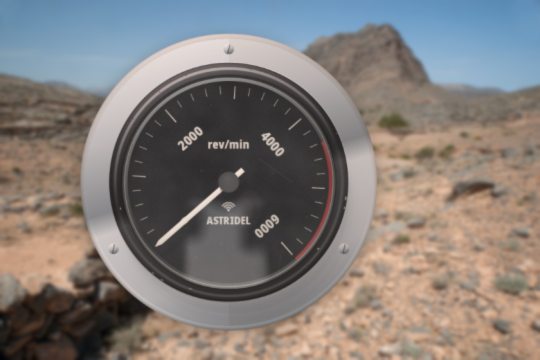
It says 0,rpm
